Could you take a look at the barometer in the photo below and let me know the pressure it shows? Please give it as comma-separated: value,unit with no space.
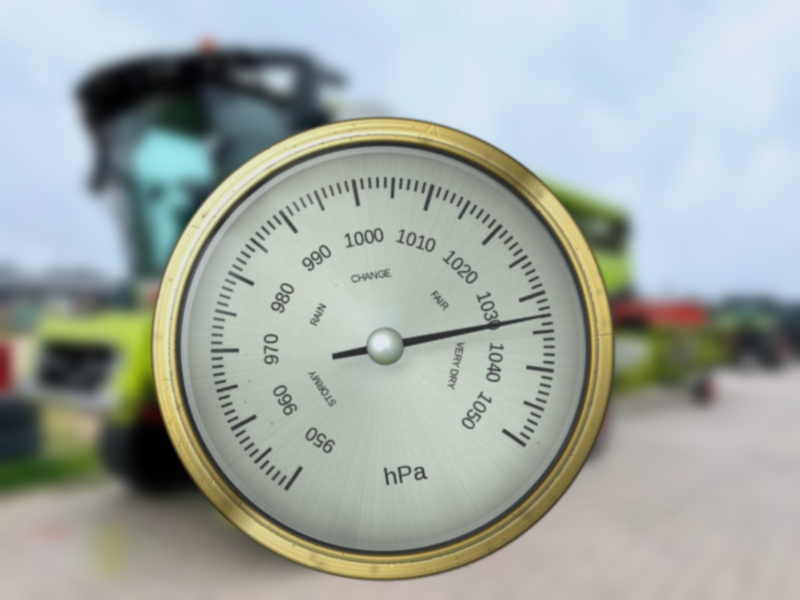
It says 1033,hPa
